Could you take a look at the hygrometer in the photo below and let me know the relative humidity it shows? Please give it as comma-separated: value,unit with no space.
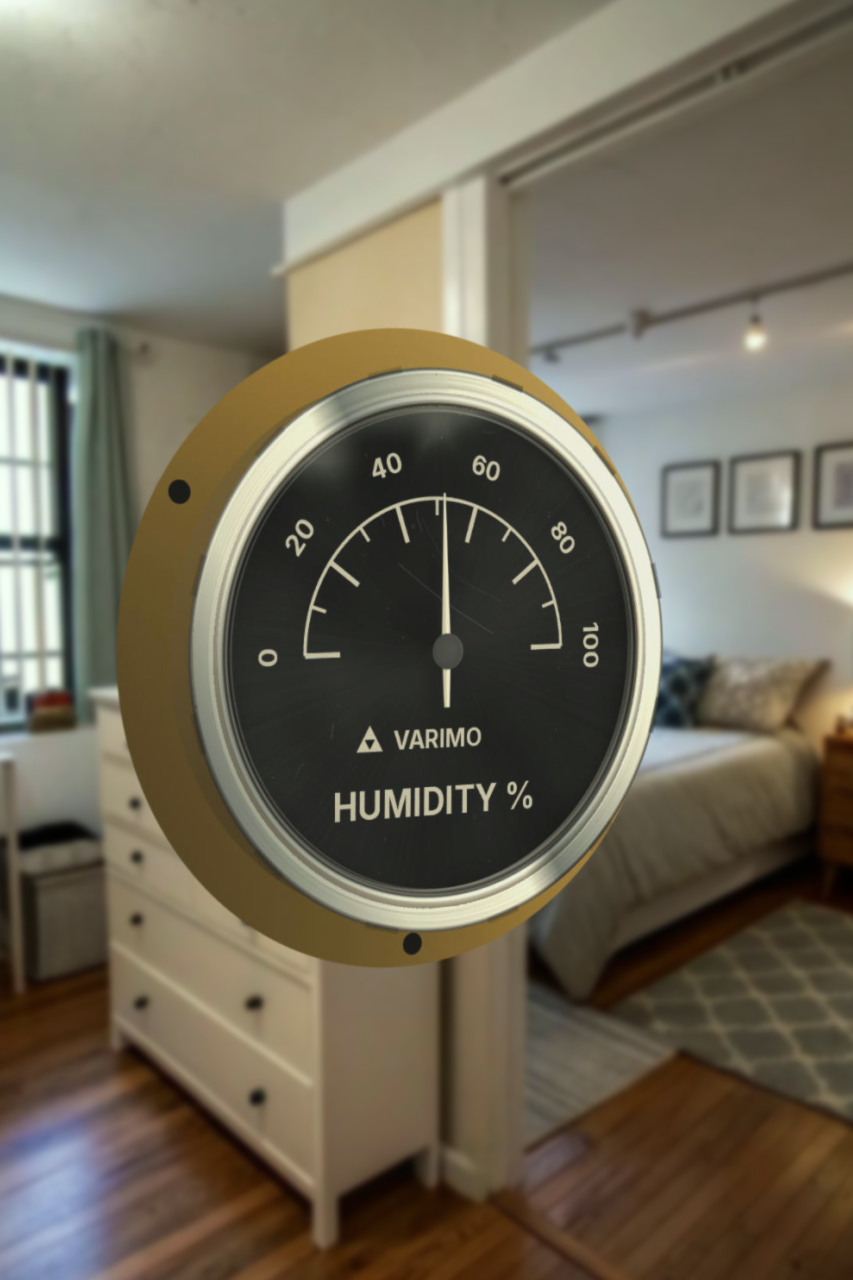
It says 50,%
